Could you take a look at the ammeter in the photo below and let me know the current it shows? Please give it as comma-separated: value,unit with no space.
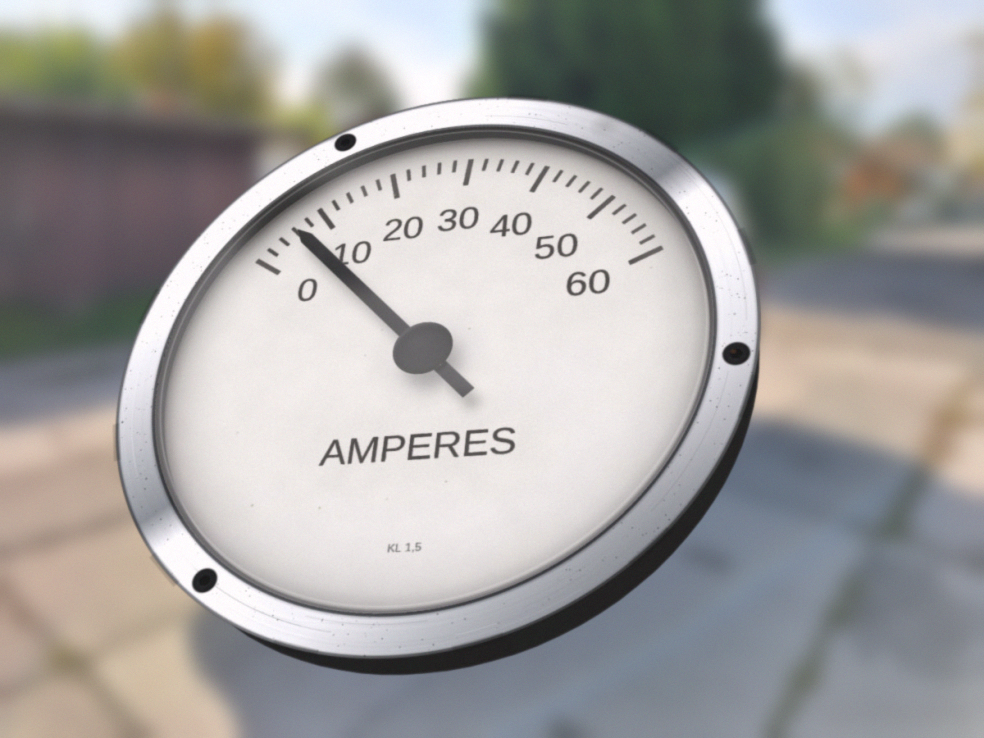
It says 6,A
